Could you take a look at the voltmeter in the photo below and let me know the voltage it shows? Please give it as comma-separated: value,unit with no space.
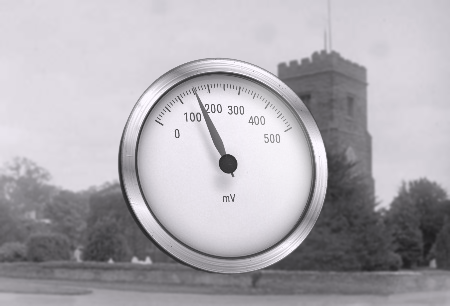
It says 150,mV
